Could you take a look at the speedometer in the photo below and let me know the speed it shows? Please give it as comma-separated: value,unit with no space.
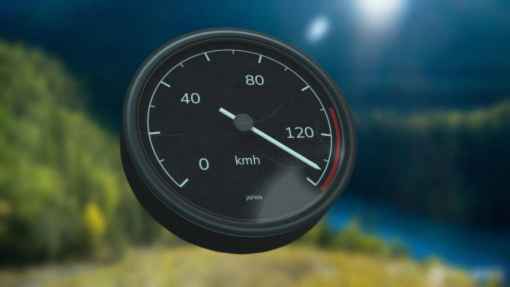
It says 135,km/h
